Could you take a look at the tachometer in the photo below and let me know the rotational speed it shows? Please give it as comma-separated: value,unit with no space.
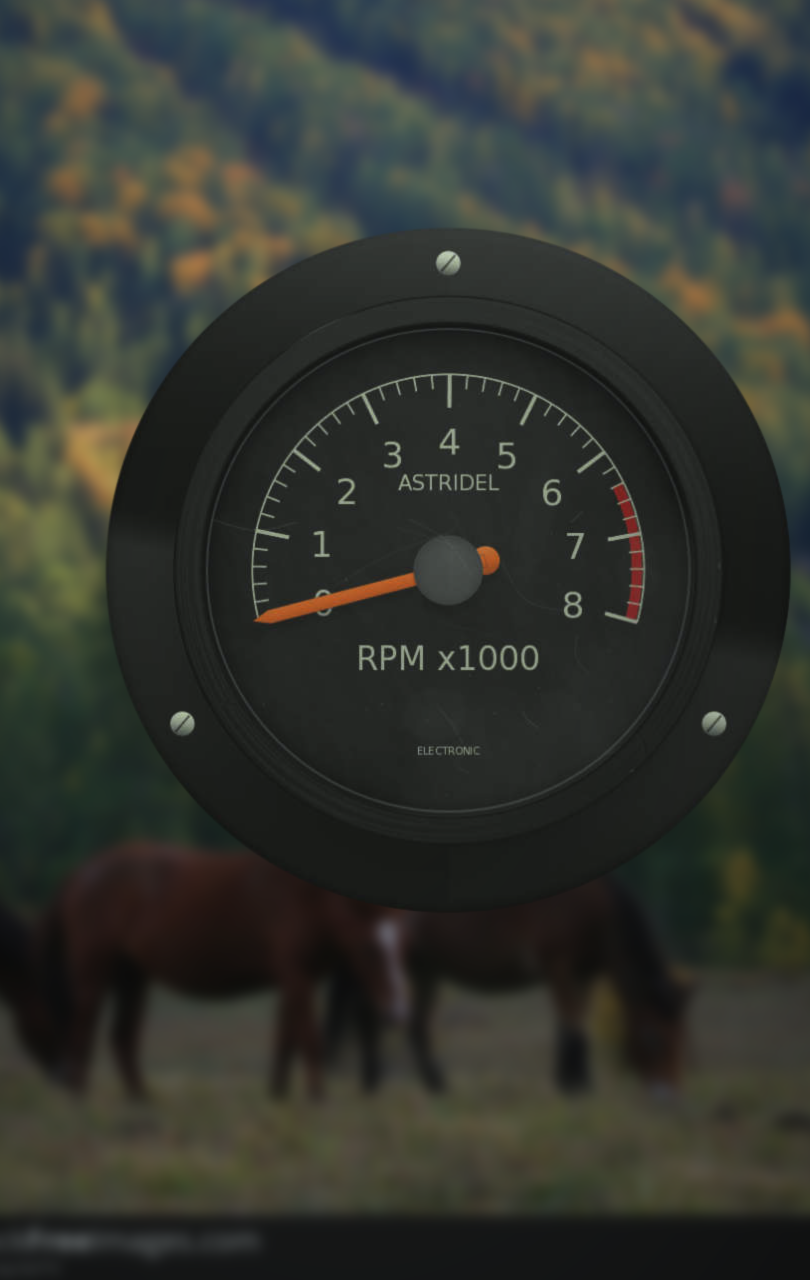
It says 0,rpm
